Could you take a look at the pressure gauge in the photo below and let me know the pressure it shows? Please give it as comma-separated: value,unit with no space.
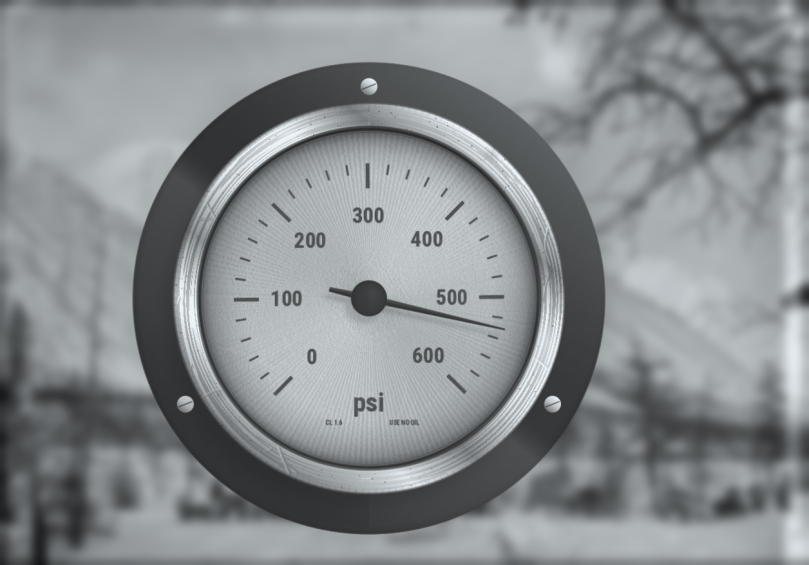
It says 530,psi
